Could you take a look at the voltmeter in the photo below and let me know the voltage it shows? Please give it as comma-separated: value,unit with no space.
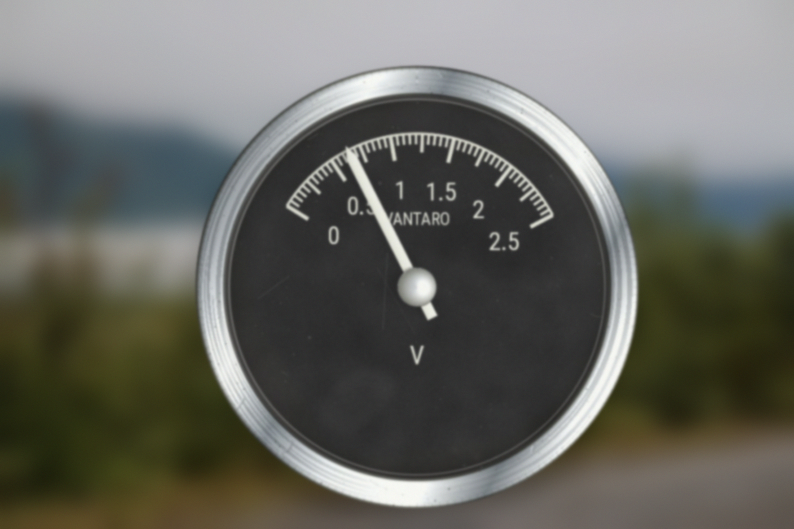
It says 0.65,V
